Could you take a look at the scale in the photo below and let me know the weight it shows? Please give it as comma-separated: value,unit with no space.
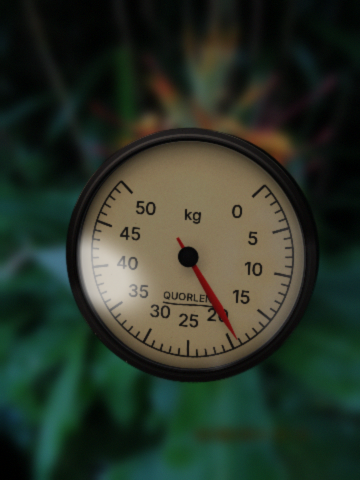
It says 19,kg
